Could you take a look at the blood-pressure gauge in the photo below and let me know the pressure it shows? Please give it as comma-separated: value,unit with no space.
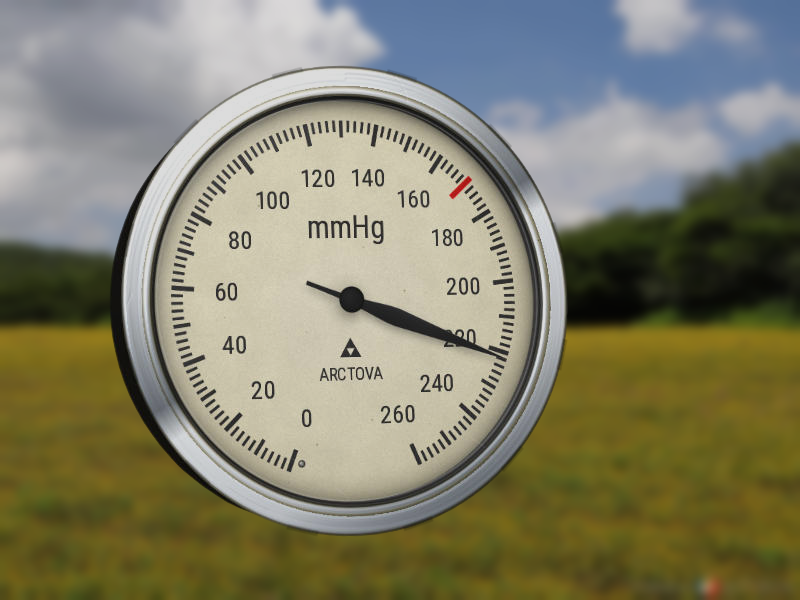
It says 222,mmHg
